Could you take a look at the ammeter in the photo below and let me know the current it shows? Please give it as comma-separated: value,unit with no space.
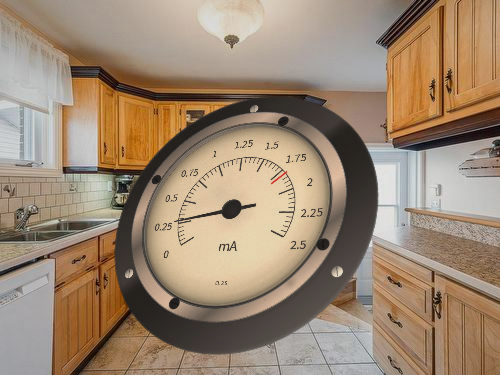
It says 0.25,mA
